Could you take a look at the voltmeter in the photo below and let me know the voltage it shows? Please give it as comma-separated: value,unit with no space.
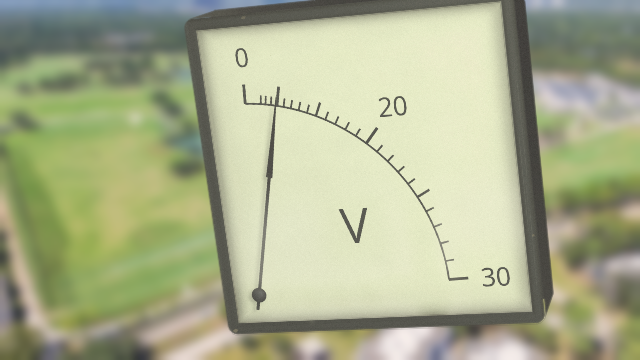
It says 10,V
